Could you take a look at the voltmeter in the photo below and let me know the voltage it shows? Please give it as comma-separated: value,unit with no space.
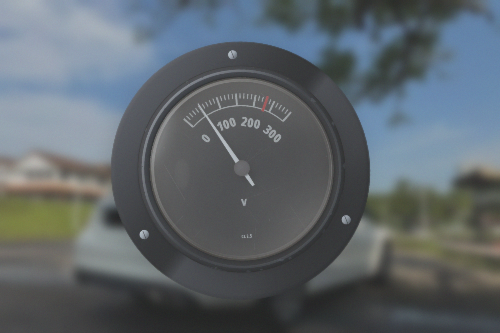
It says 50,V
